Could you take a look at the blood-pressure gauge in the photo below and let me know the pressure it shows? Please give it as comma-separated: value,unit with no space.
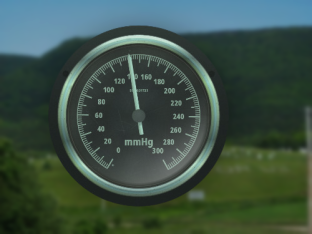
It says 140,mmHg
